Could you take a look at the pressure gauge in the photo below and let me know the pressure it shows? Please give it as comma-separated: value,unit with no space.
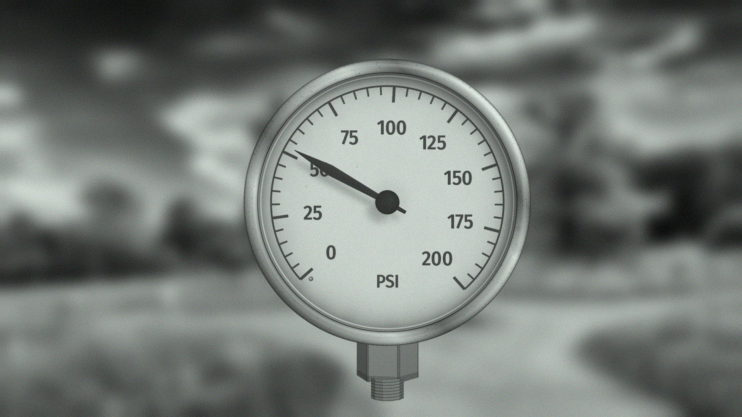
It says 52.5,psi
